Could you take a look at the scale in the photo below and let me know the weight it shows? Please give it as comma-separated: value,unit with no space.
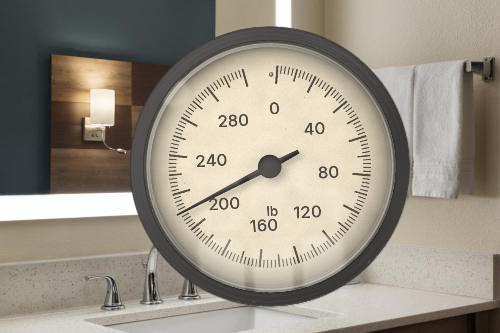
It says 210,lb
